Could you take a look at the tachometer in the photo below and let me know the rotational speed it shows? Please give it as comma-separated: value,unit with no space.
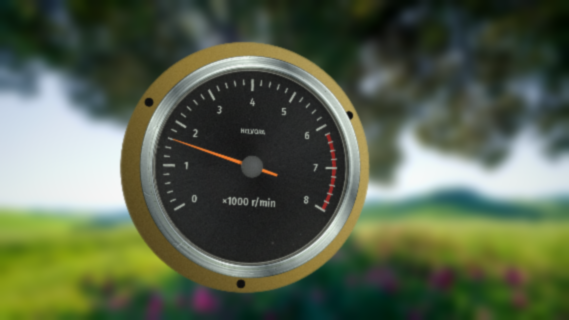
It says 1600,rpm
